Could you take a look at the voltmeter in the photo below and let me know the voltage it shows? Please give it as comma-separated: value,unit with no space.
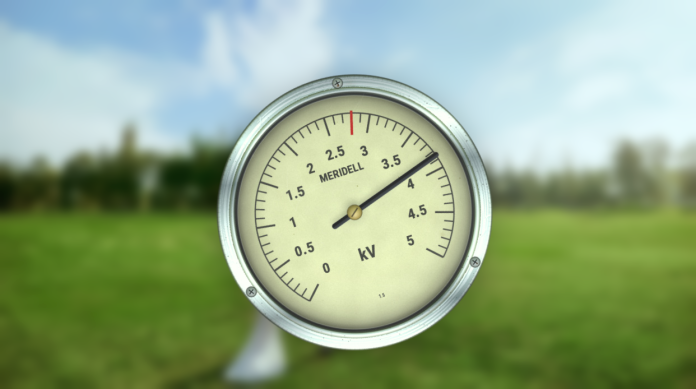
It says 3.85,kV
